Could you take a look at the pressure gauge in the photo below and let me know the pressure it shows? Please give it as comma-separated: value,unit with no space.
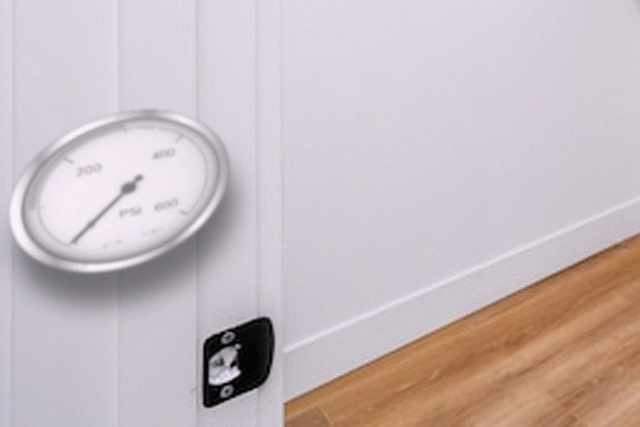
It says 0,psi
